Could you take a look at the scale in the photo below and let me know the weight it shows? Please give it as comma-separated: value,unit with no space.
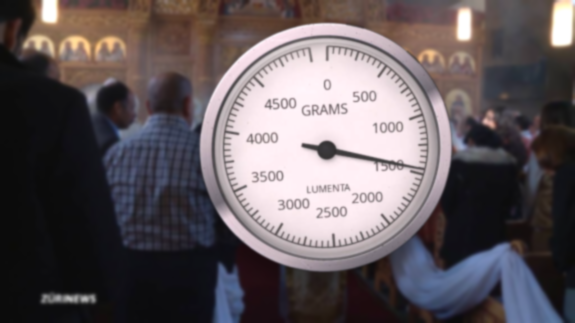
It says 1450,g
